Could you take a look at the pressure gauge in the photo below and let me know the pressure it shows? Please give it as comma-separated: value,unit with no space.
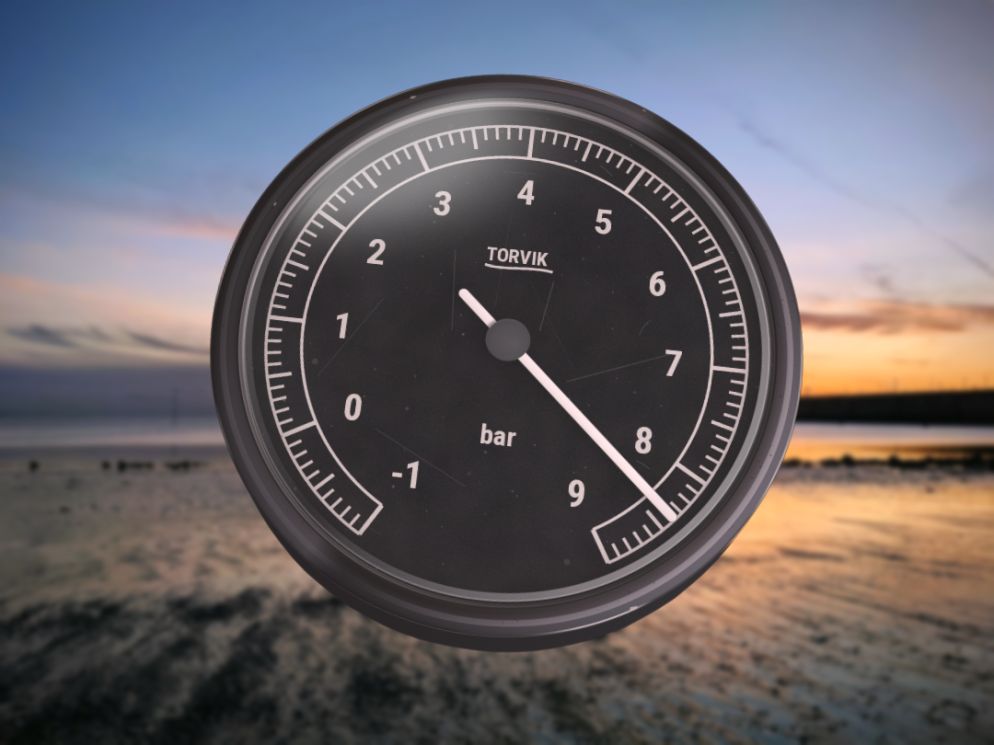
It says 8.4,bar
